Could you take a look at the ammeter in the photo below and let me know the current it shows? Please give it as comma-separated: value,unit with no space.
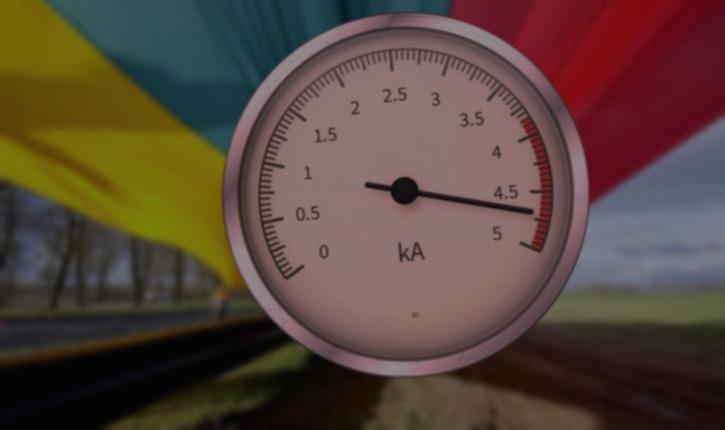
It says 4.7,kA
